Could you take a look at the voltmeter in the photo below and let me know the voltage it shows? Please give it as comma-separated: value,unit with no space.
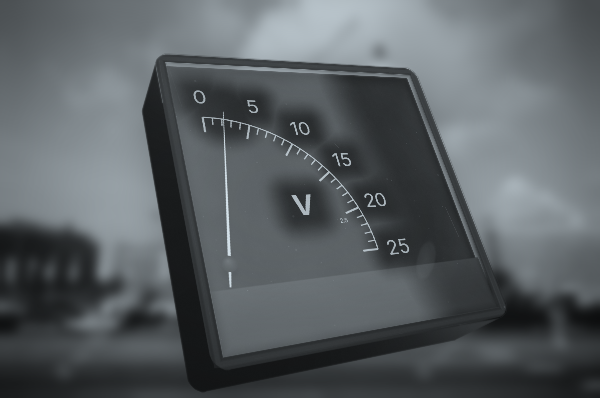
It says 2,V
